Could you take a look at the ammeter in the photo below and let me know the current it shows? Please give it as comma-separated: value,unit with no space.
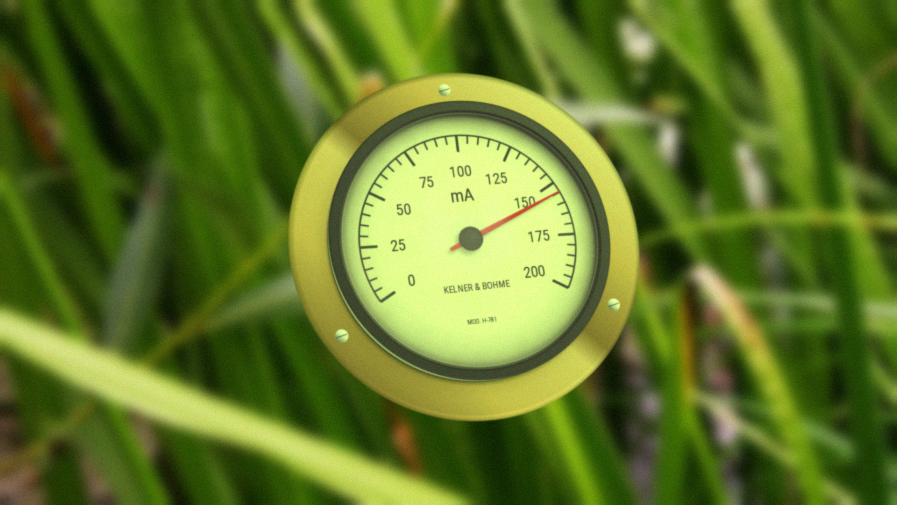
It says 155,mA
